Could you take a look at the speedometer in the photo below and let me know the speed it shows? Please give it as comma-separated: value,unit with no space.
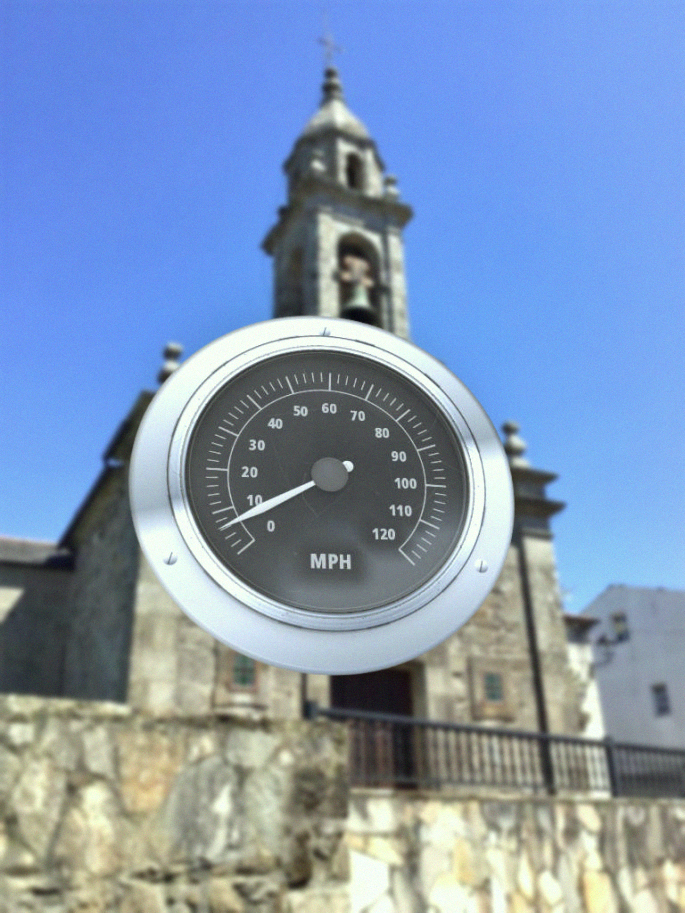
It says 6,mph
